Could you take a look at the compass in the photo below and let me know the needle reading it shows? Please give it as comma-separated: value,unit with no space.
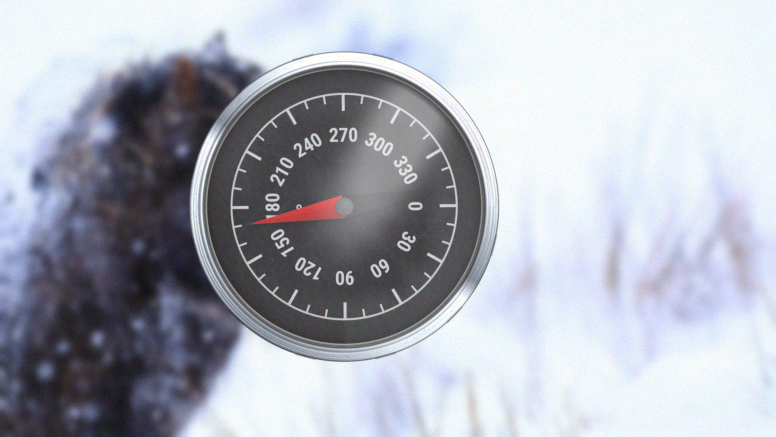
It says 170,°
